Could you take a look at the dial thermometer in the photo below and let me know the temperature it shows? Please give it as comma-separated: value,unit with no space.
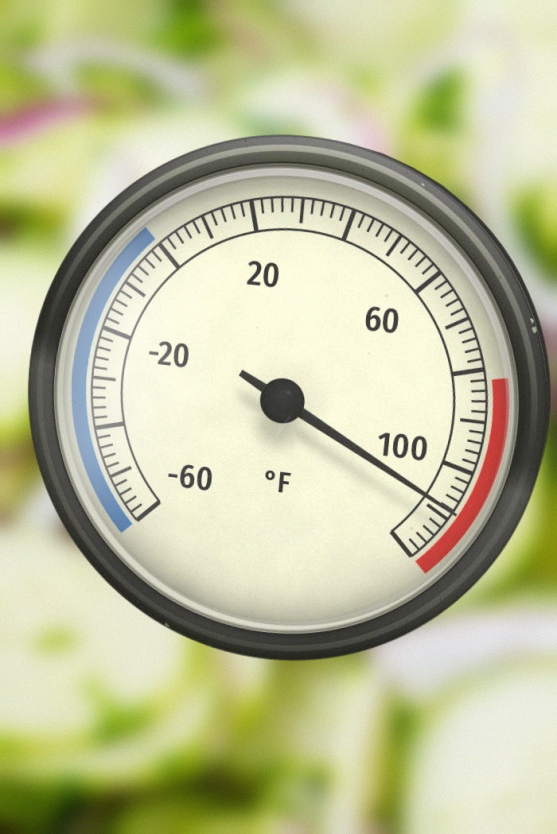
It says 108,°F
